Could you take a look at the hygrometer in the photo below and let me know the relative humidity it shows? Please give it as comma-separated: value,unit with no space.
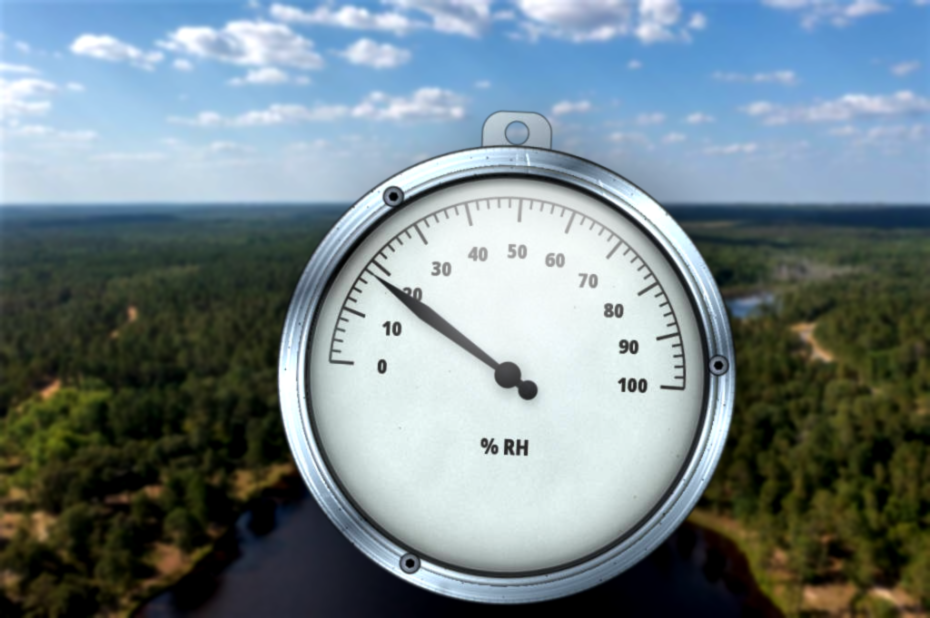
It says 18,%
